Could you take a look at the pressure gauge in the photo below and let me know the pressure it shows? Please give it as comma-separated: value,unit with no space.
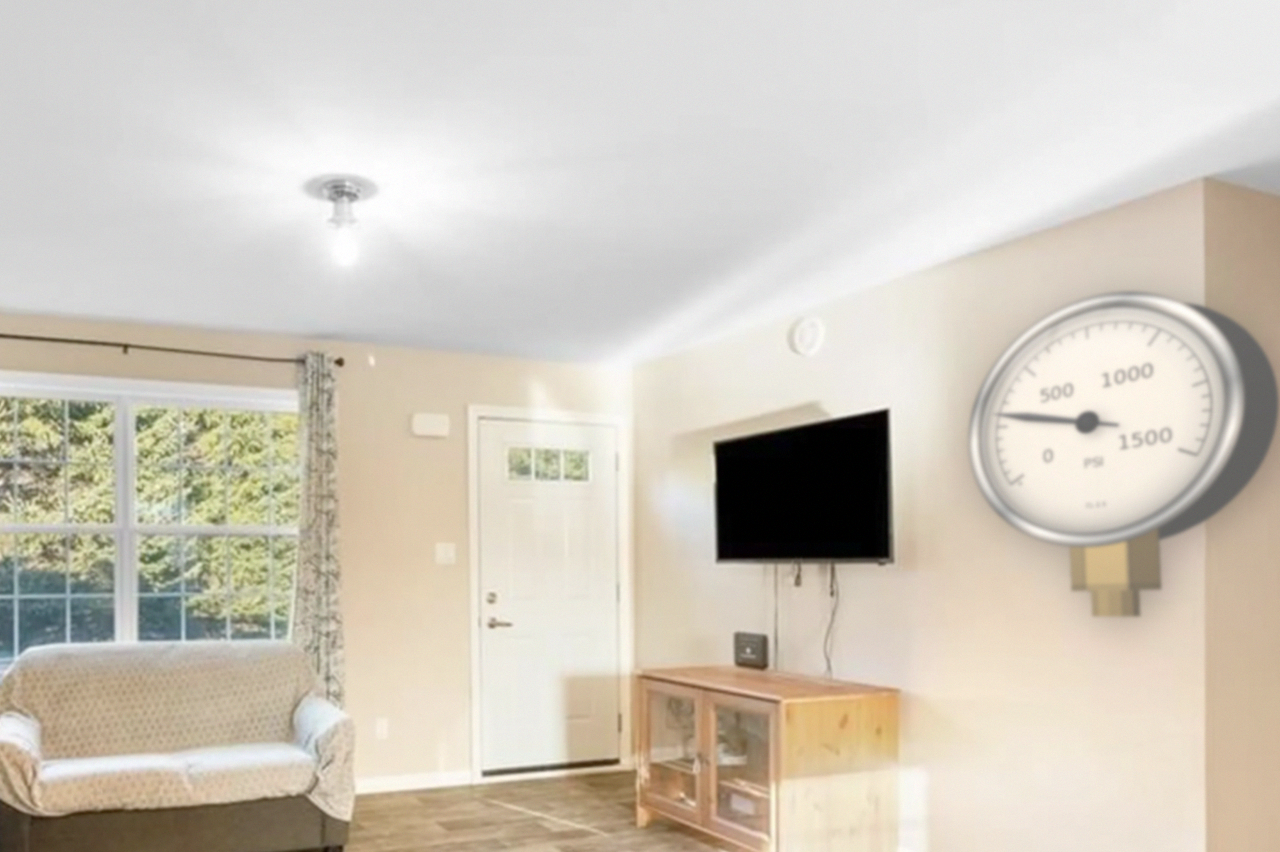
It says 300,psi
